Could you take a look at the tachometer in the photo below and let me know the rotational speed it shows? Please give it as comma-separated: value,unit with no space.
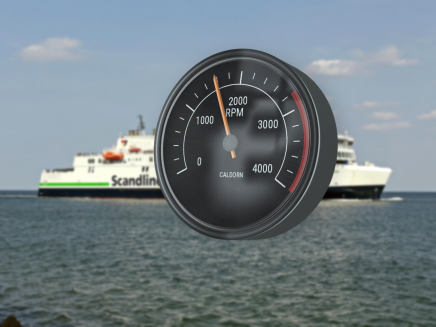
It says 1600,rpm
